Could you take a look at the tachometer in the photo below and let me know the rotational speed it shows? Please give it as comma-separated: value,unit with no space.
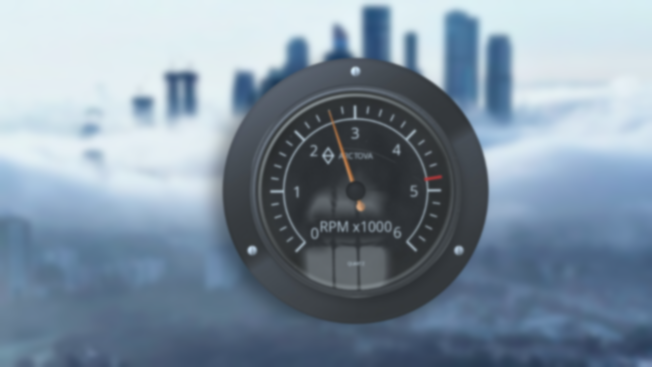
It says 2600,rpm
